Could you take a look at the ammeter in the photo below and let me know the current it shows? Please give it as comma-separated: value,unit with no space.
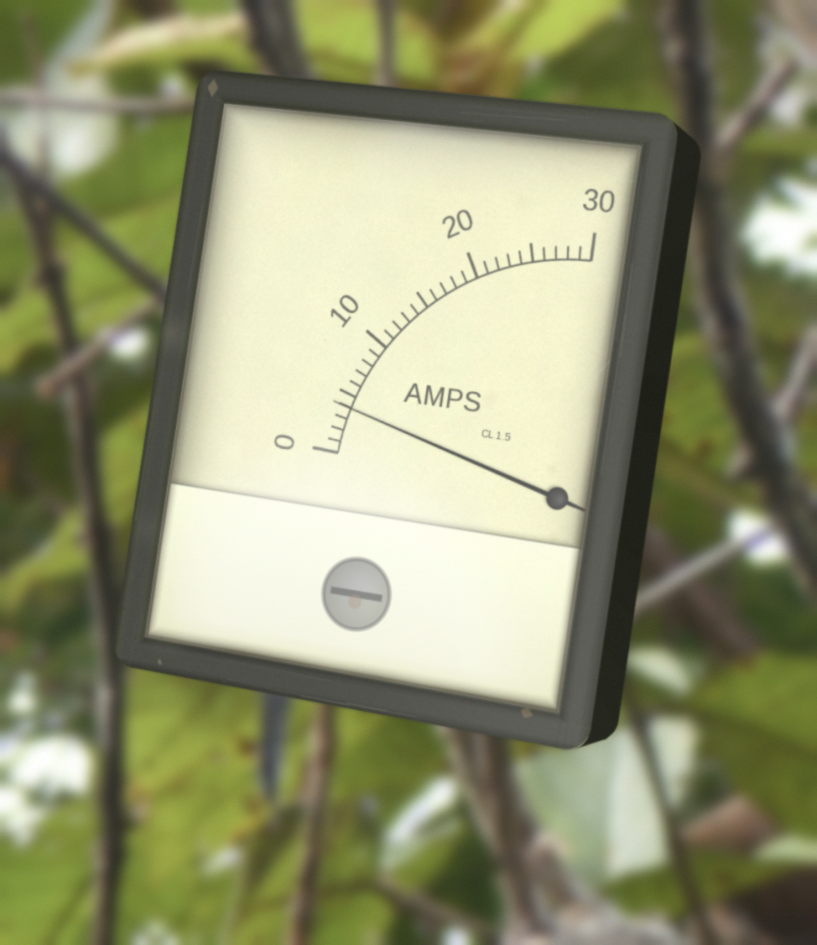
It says 4,A
